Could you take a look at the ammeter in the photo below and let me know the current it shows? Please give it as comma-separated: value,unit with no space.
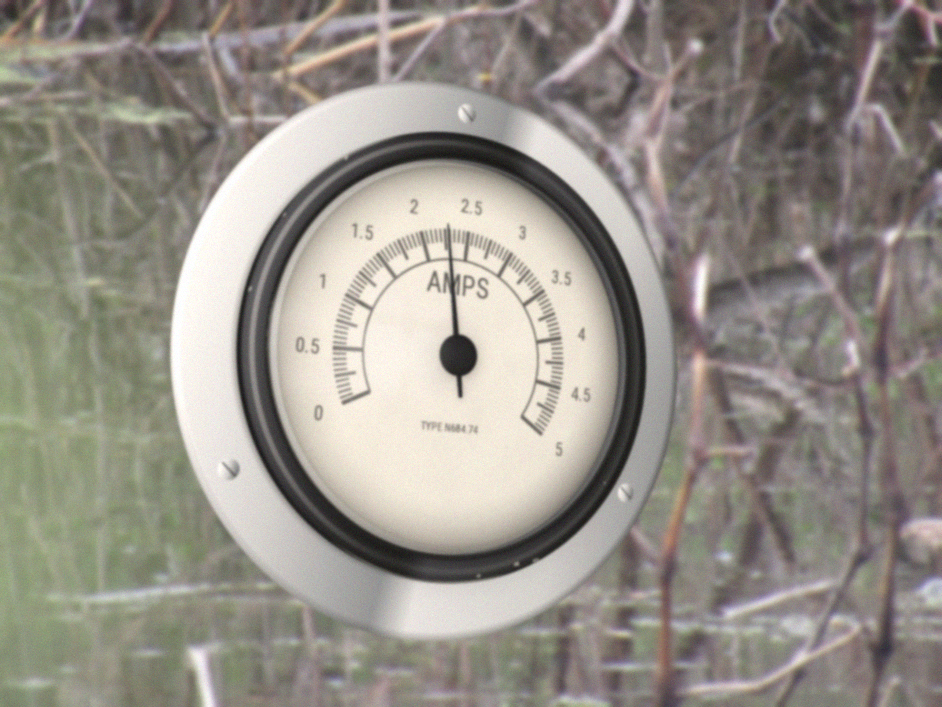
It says 2.25,A
